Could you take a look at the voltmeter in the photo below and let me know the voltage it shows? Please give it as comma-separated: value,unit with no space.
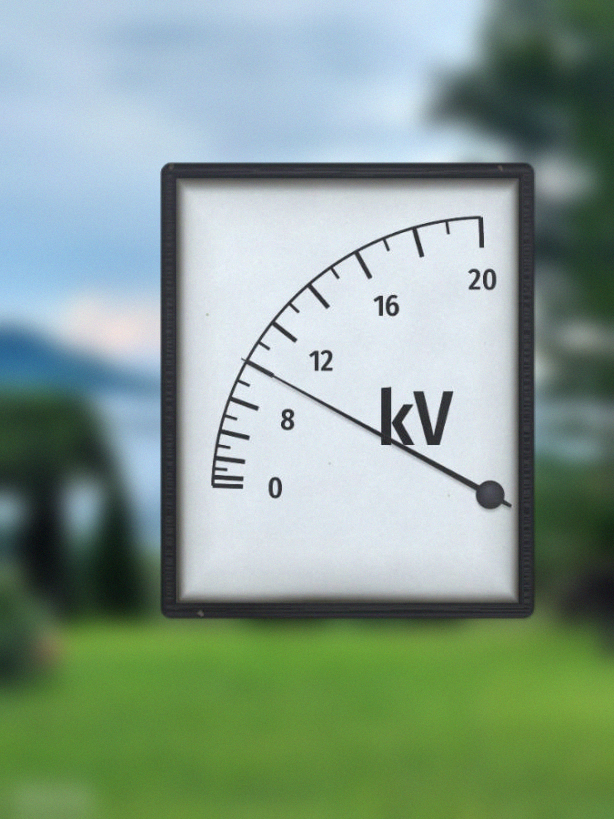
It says 10,kV
